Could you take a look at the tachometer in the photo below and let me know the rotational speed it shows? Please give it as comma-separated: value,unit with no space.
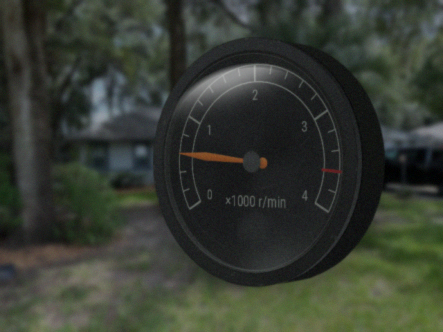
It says 600,rpm
